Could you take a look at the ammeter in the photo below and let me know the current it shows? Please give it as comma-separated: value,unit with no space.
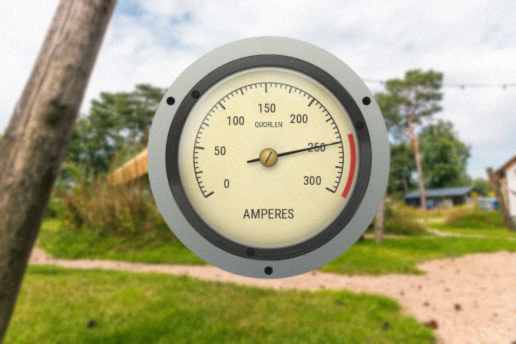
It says 250,A
